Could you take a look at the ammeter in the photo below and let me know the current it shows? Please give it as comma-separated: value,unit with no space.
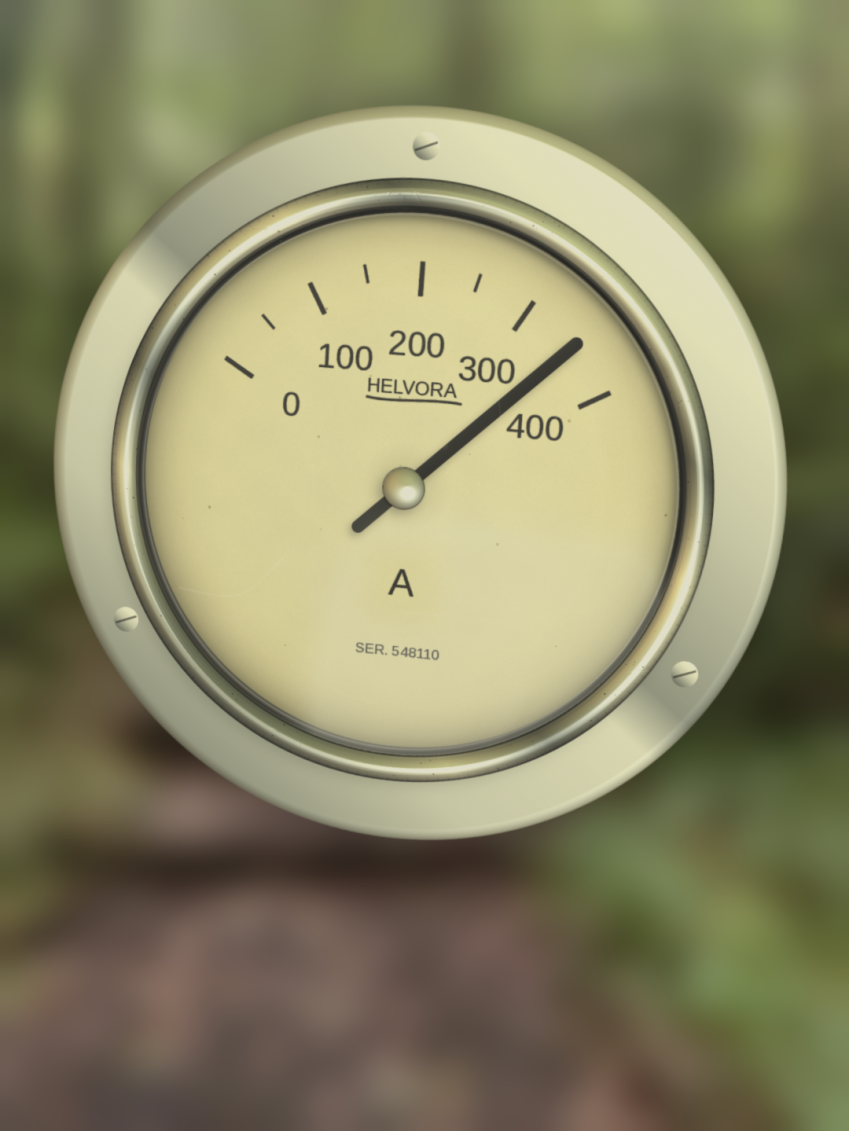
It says 350,A
